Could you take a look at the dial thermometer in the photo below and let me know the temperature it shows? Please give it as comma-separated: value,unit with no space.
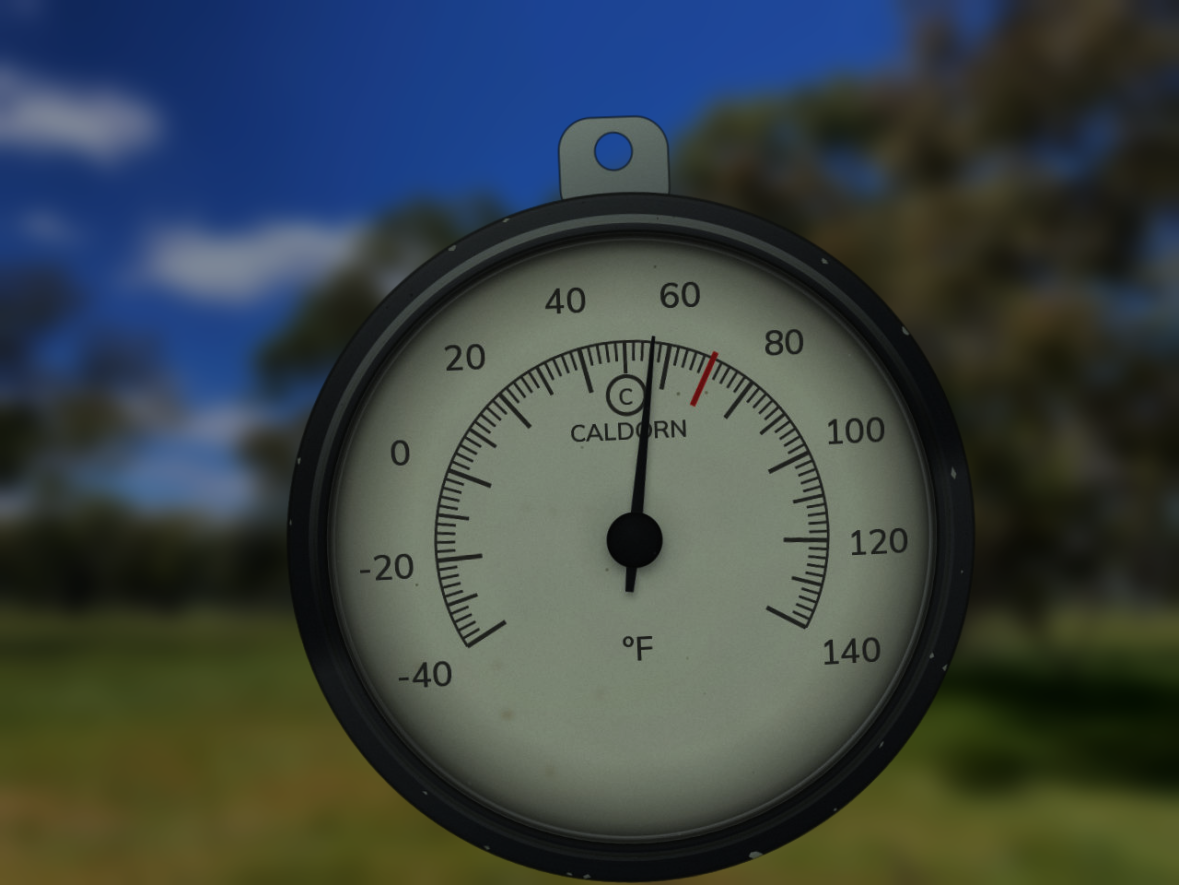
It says 56,°F
